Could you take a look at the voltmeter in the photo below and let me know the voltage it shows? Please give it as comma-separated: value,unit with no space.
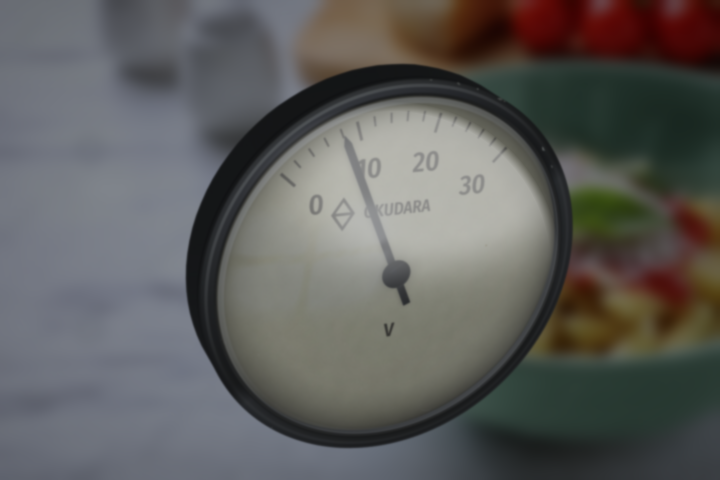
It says 8,V
